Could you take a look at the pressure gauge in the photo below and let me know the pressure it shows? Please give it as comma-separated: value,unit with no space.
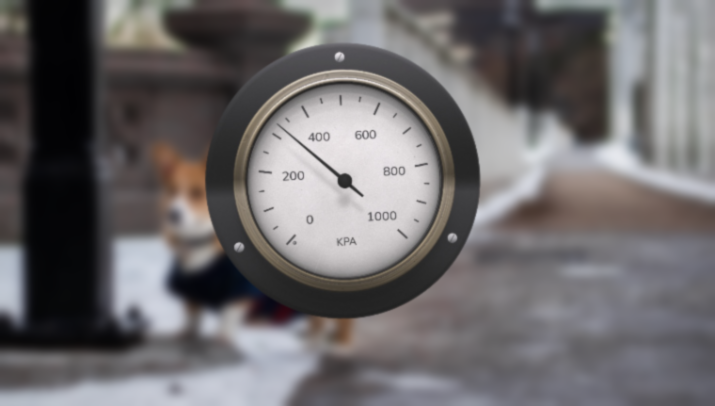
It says 325,kPa
